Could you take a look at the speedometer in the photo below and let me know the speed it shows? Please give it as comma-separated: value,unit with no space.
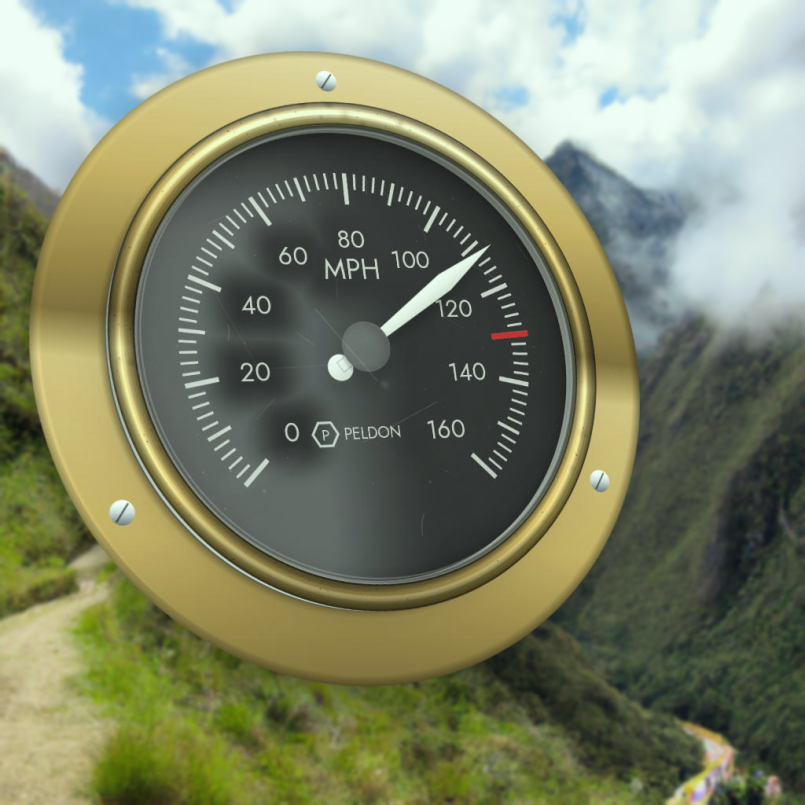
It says 112,mph
